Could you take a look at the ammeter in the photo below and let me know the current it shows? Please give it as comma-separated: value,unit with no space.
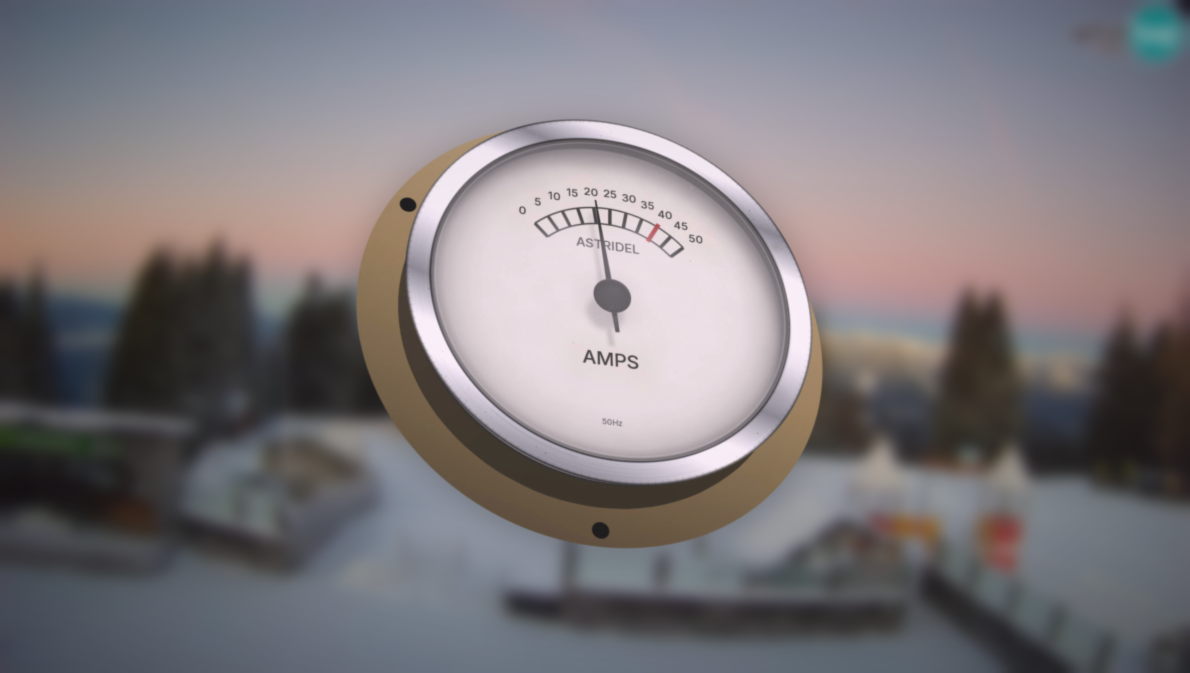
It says 20,A
